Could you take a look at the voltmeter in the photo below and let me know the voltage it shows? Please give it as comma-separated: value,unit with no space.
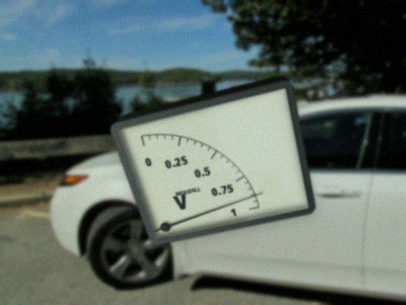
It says 0.9,V
